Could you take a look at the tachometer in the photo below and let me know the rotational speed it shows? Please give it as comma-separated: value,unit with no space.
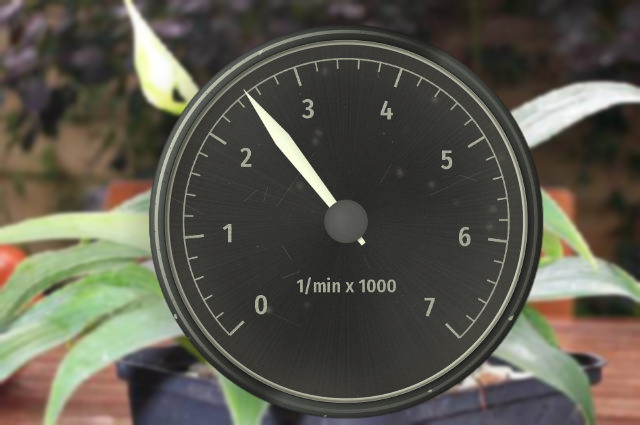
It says 2500,rpm
